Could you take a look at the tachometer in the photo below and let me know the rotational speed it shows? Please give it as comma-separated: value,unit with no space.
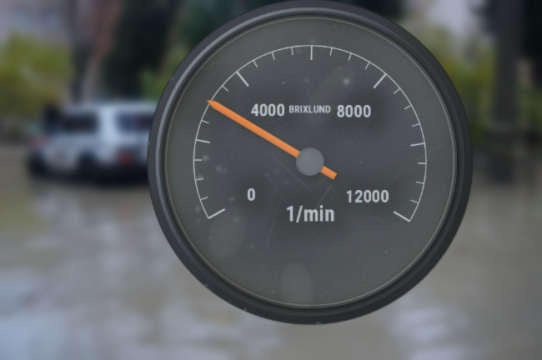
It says 3000,rpm
